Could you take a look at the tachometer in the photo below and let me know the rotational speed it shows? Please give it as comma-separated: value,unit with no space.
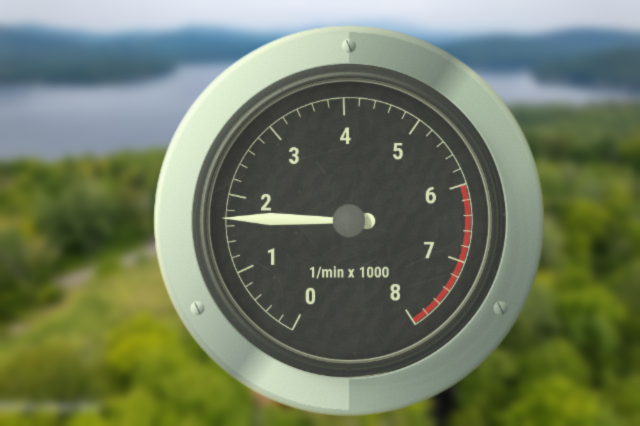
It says 1700,rpm
